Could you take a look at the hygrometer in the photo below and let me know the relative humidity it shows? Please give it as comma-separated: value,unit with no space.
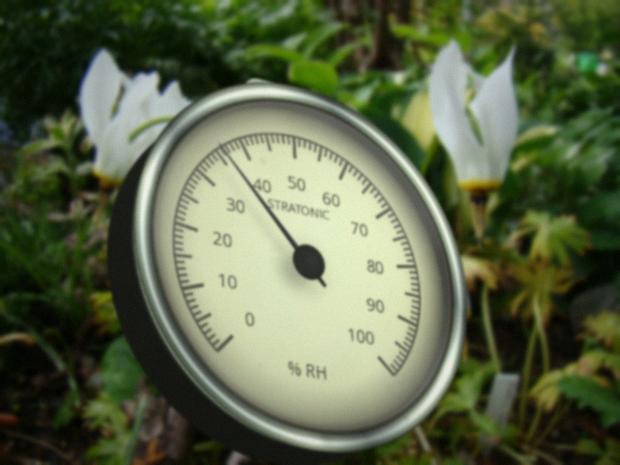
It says 35,%
